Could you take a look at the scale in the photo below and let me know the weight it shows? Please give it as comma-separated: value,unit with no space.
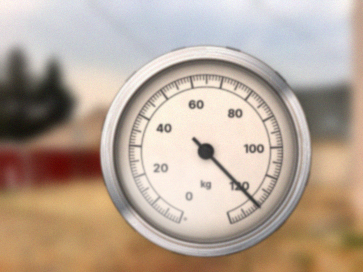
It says 120,kg
